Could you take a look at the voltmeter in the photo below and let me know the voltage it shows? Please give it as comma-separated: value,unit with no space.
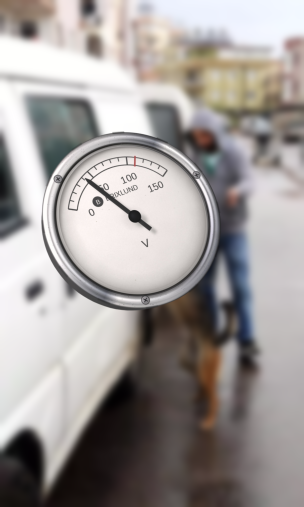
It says 40,V
